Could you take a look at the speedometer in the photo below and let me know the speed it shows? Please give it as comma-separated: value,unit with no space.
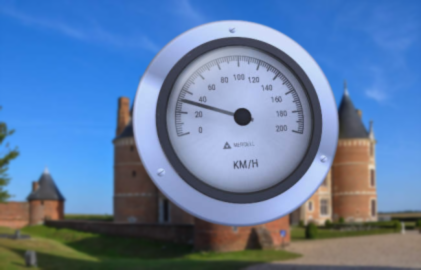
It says 30,km/h
